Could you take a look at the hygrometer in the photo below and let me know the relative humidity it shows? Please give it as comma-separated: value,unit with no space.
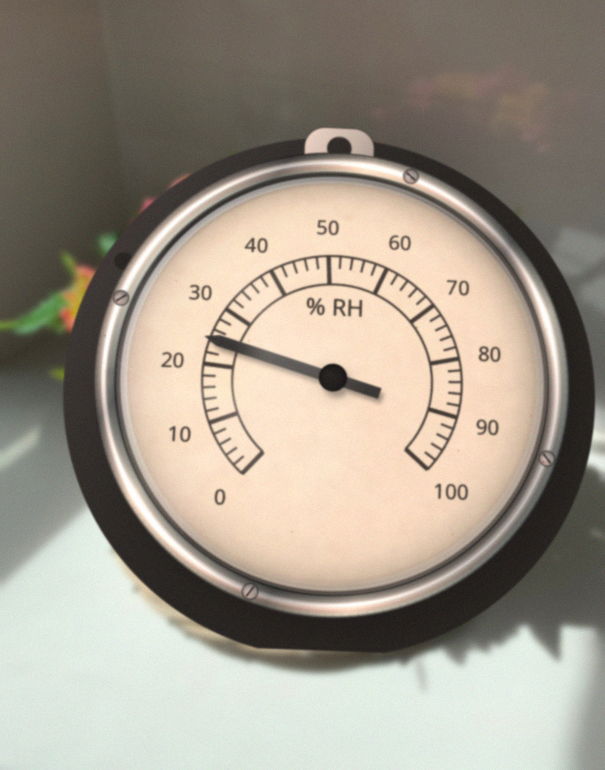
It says 24,%
